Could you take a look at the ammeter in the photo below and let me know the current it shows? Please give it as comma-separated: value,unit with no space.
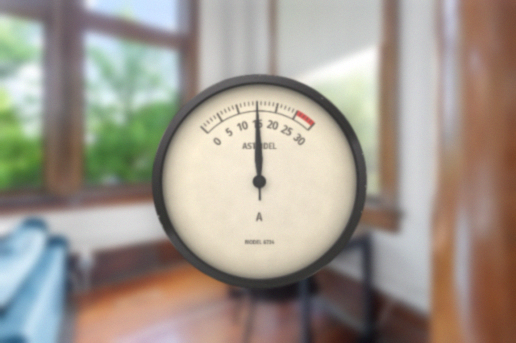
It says 15,A
